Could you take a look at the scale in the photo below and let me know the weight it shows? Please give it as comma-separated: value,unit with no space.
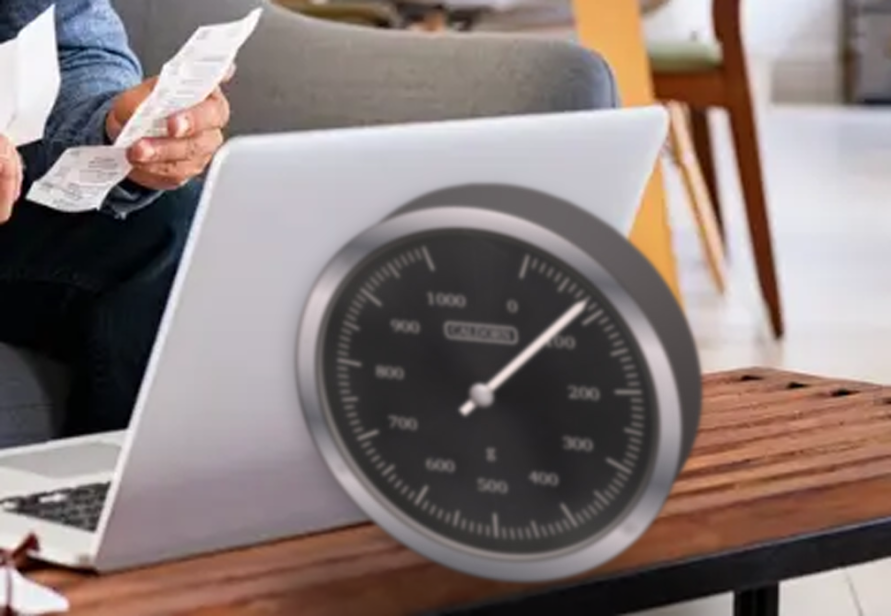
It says 80,g
